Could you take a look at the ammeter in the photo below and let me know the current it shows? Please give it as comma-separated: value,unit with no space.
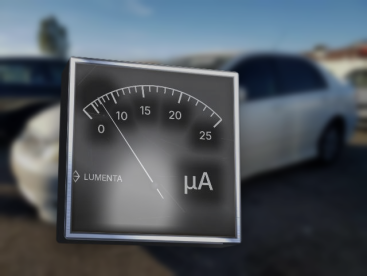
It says 7,µA
